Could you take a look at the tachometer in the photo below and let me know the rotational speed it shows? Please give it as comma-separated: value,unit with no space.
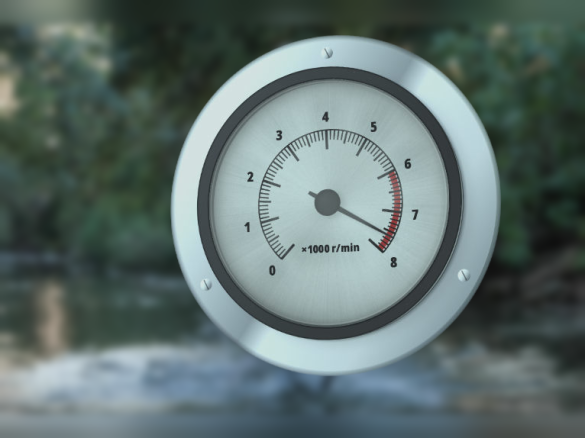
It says 7600,rpm
